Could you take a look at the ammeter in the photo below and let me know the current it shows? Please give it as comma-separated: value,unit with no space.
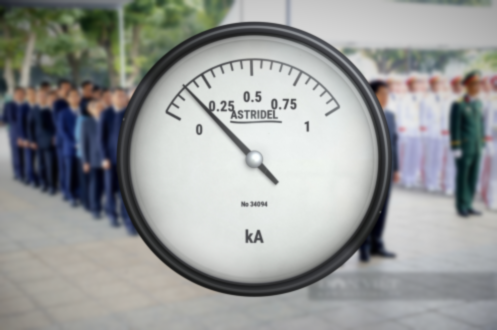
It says 0.15,kA
